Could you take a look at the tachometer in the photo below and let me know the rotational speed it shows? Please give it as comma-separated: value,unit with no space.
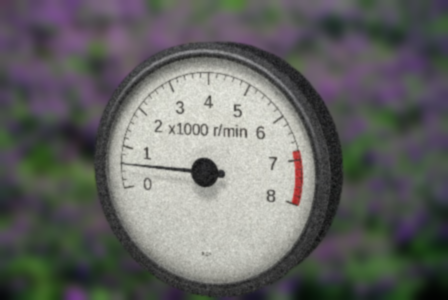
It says 600,rpm
